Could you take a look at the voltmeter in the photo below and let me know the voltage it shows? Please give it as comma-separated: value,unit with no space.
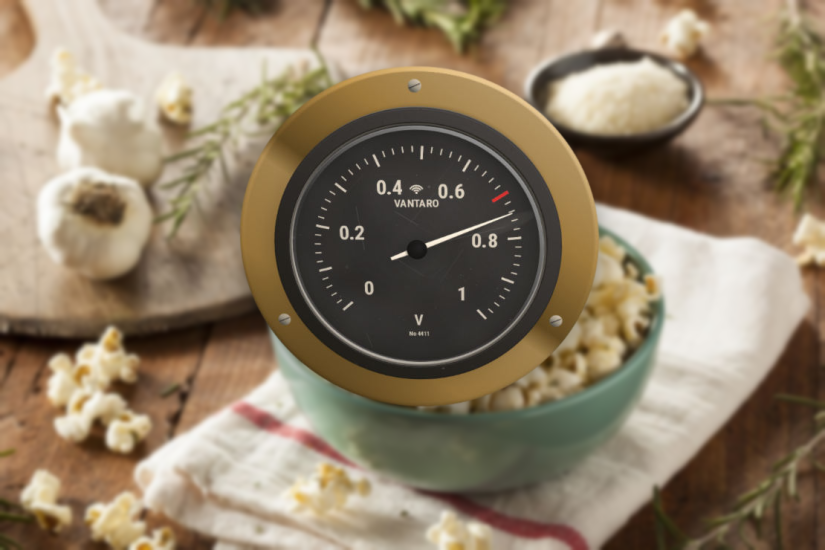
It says 0.74,V
